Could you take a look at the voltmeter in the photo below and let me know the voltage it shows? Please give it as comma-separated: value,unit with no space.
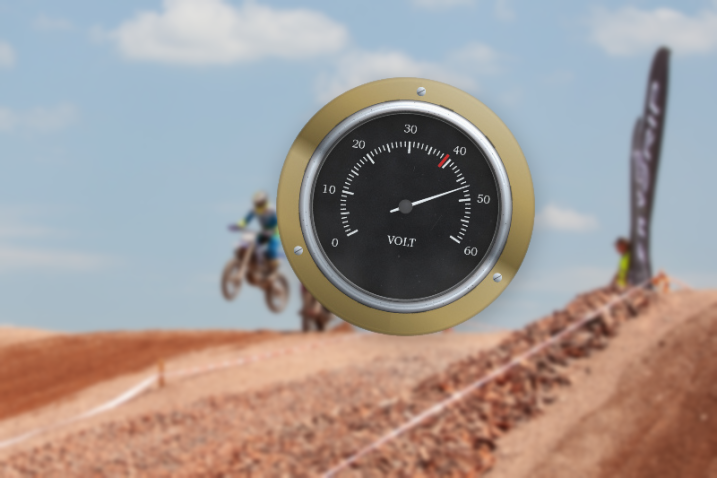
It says 47,V
